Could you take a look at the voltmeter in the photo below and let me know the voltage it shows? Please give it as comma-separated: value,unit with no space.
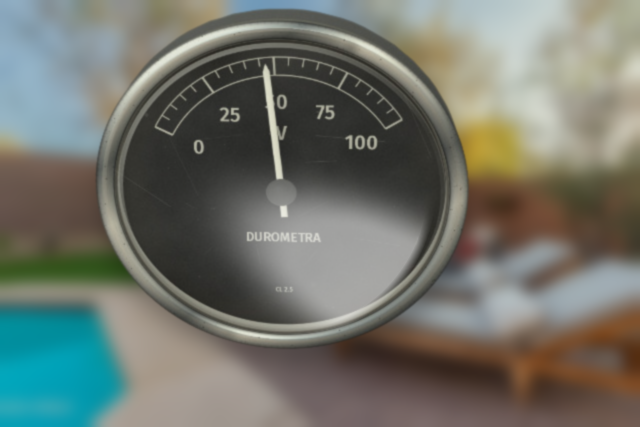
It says 47.5,V
